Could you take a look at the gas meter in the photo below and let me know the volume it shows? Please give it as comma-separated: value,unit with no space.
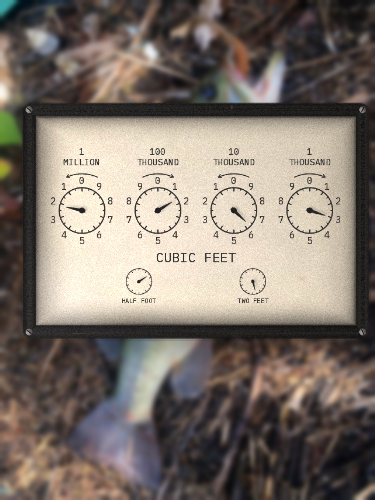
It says 216300,ft³
